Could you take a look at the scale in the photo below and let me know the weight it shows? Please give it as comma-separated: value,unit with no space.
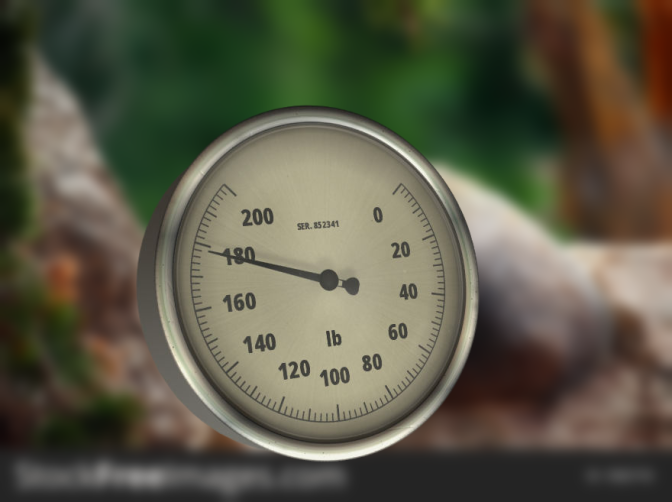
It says 178,lb
